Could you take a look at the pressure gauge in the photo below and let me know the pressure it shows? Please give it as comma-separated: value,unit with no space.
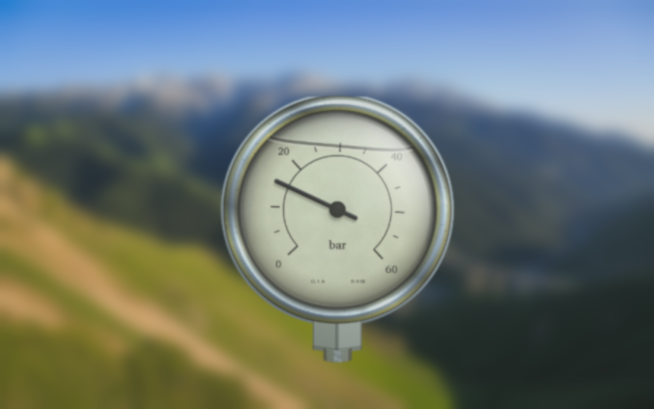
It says 15,bar
